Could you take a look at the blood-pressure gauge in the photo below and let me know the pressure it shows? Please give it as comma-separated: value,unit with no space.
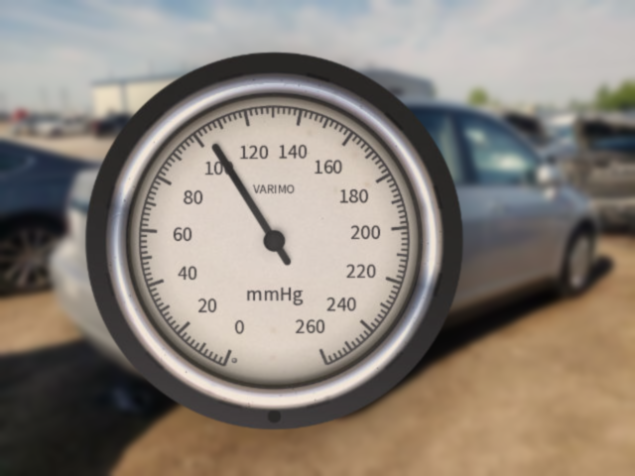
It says 104,mmHg
